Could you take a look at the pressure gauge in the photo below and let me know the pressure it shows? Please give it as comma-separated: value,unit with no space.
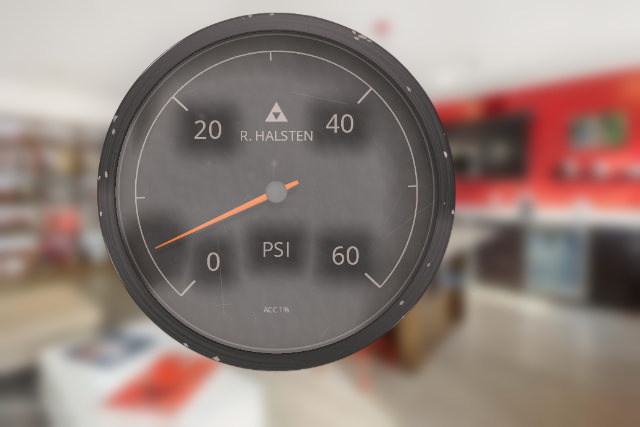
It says 5,psi
